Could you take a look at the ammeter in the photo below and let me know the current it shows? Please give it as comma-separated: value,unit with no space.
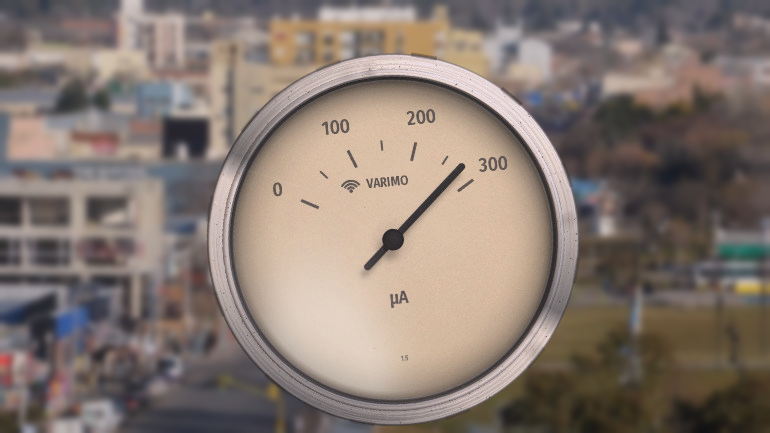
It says 275,µA
